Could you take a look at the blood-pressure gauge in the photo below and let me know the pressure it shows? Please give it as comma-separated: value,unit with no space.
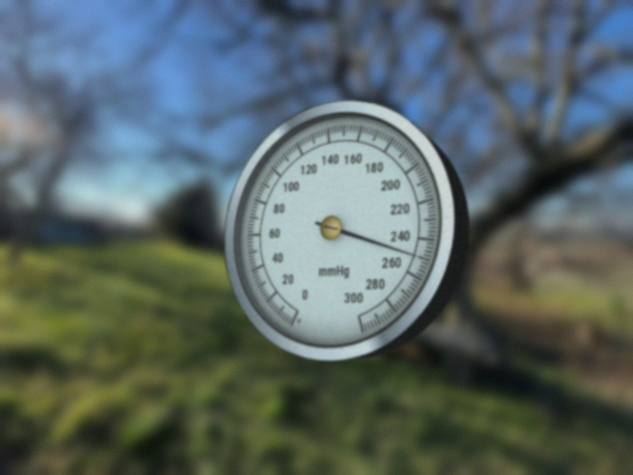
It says 250,mmHg
